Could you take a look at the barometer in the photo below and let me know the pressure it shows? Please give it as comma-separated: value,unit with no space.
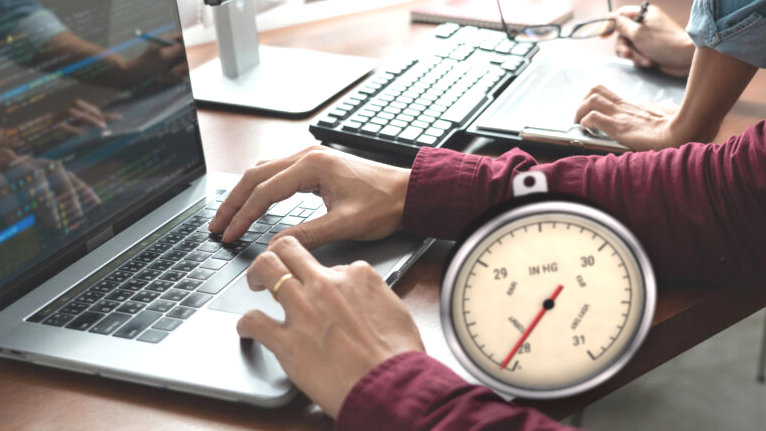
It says 28.1,inHg
